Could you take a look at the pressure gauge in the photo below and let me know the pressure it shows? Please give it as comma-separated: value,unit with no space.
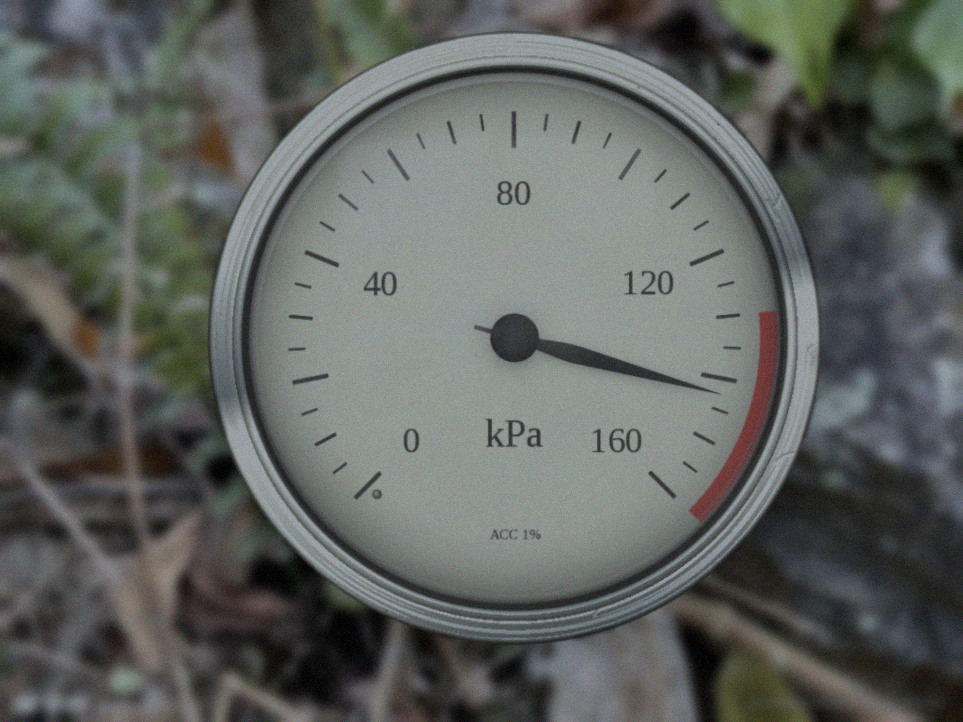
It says 142.5,kPa
